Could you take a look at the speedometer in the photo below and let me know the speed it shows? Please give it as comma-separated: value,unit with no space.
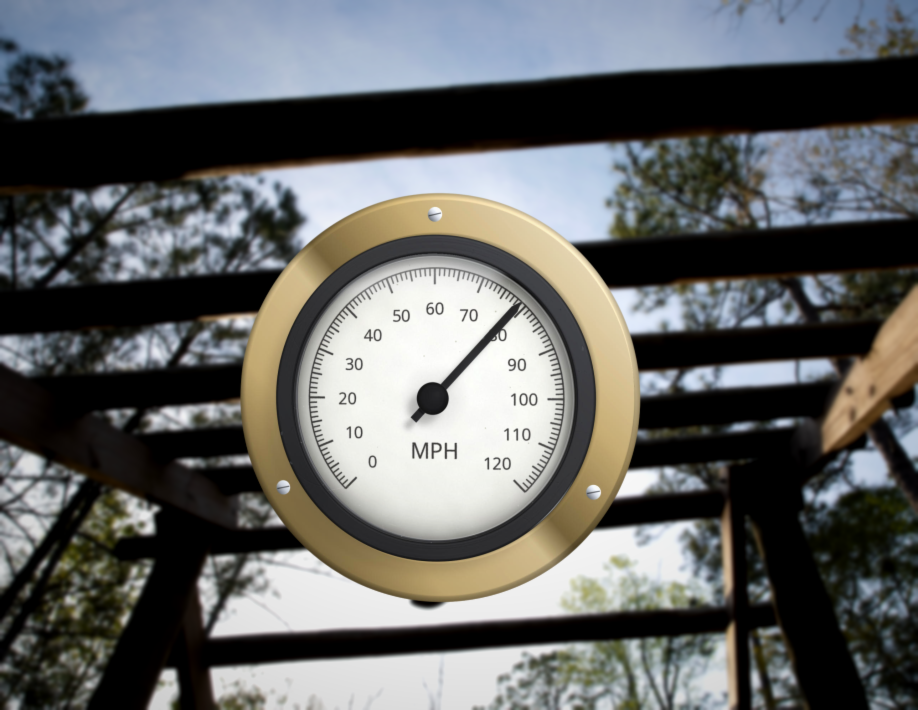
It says 79,mph
